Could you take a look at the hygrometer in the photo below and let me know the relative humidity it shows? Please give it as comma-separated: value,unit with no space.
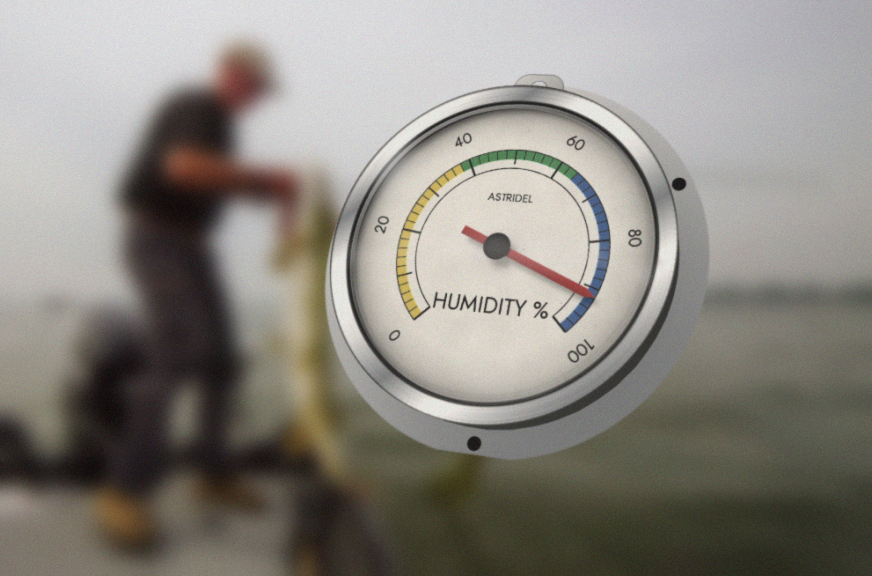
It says 92,%
